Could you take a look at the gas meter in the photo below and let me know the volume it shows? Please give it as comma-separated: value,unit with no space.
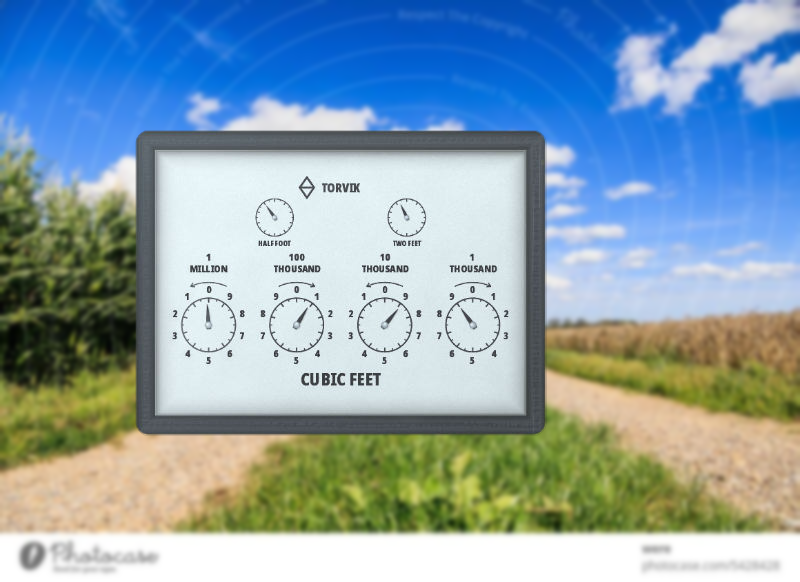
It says 8900,ft³
